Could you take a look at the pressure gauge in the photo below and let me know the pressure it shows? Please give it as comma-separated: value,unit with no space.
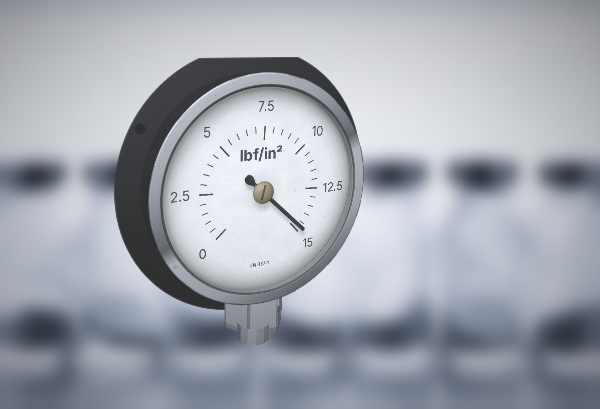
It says 14.75,psi
